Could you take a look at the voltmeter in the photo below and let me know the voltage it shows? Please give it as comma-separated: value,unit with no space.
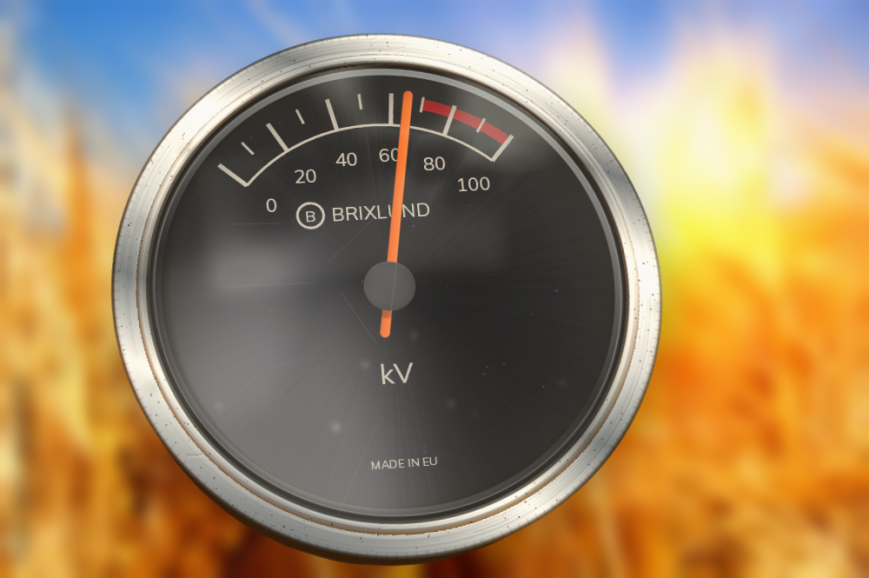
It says 65,kV
